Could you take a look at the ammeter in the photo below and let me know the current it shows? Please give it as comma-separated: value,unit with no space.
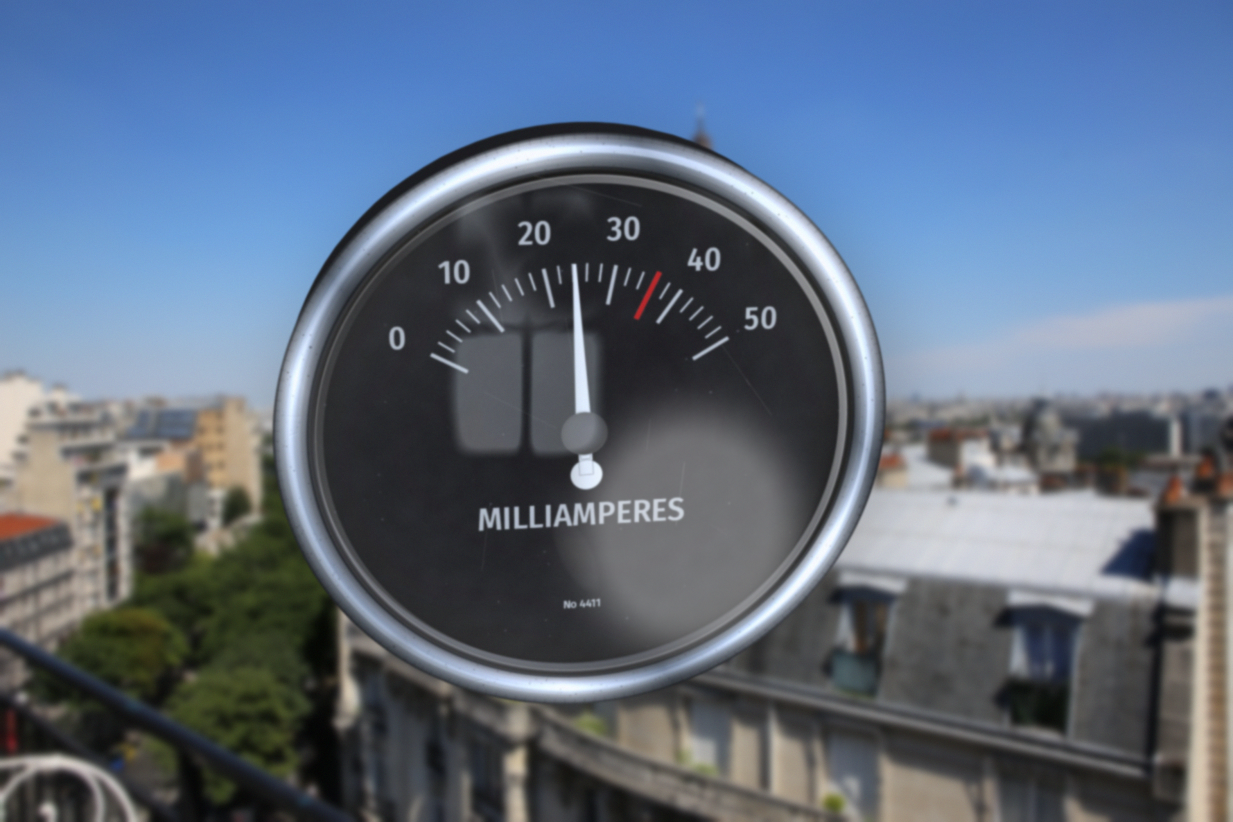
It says 24,mA
